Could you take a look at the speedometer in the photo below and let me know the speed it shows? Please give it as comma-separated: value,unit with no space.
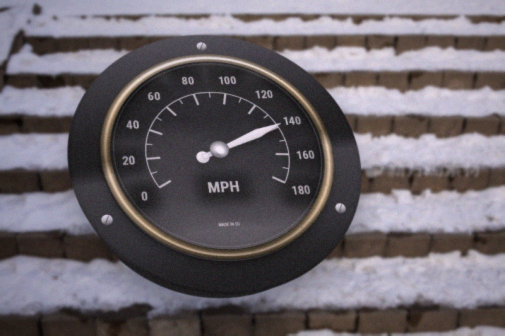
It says 140,mph
